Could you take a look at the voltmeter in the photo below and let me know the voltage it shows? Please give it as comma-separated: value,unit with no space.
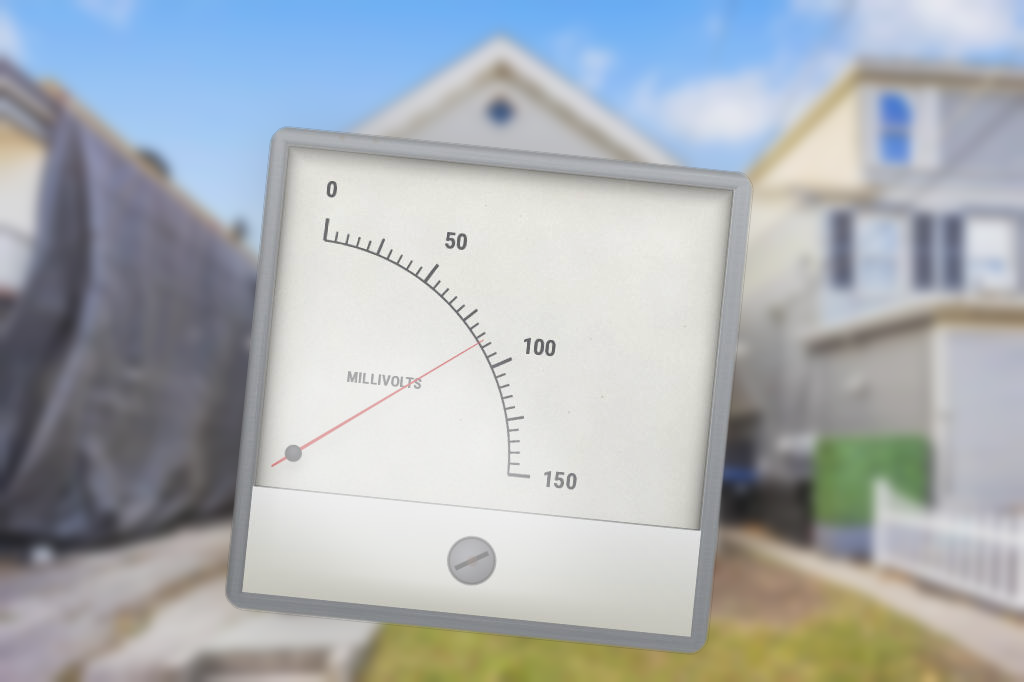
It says 87.5,mV
